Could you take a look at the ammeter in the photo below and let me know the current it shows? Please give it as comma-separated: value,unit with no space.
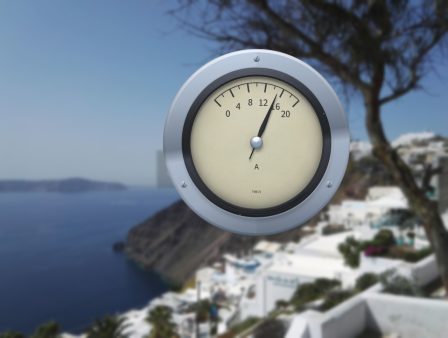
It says 15,A
